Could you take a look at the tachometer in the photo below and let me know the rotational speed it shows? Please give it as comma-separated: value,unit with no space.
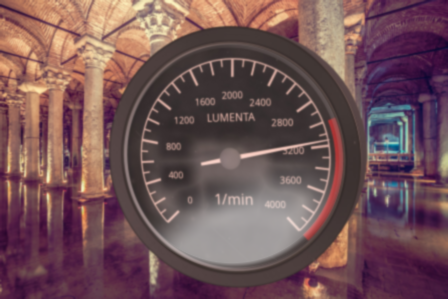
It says 3150,rpm
